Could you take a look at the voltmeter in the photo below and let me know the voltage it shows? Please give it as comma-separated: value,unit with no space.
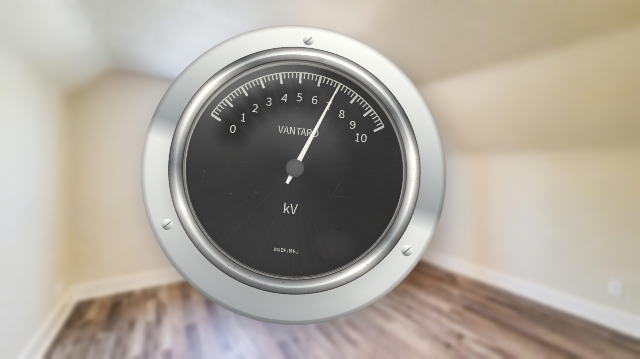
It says 7,kV
